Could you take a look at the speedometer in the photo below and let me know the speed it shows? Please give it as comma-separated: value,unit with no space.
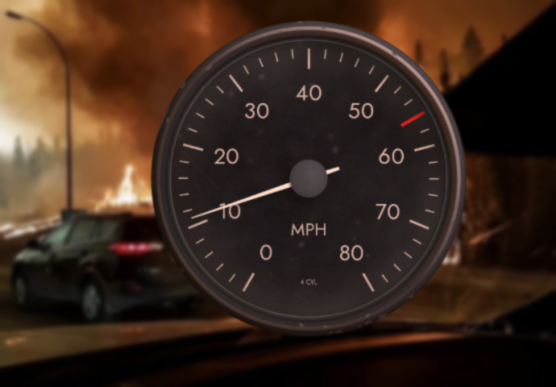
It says 11,mph
